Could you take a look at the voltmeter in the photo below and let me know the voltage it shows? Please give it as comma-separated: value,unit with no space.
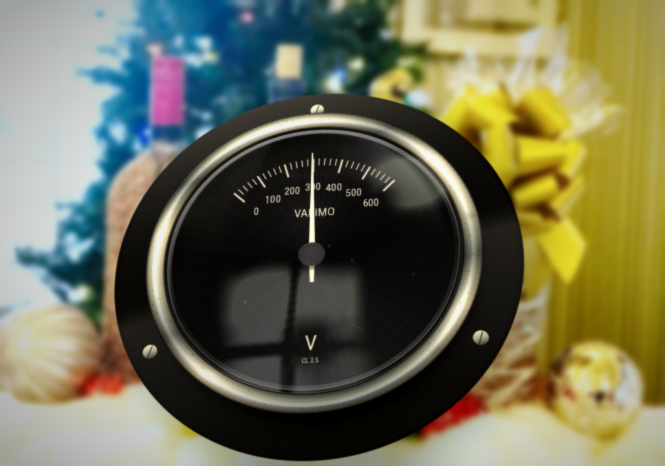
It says 300,V
